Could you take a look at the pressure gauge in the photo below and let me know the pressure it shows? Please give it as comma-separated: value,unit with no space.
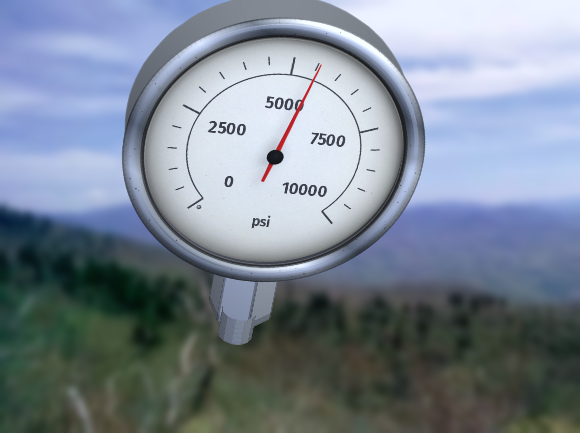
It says 5500,psi
